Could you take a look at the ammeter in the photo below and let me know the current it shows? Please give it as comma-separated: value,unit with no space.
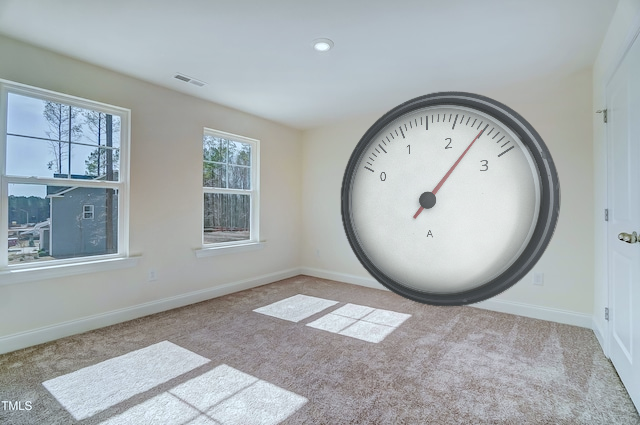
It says 2.5,A
